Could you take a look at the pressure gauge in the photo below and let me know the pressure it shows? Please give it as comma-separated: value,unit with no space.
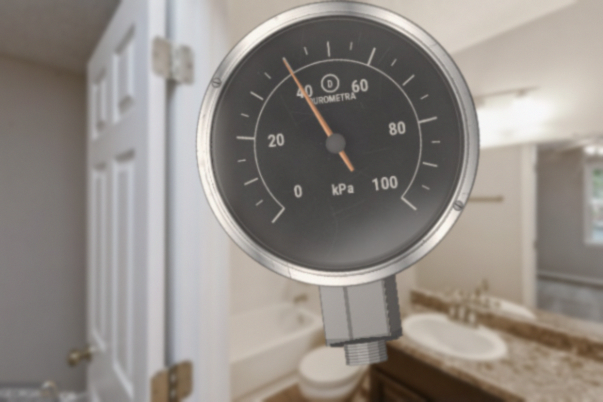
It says 40,kPa
